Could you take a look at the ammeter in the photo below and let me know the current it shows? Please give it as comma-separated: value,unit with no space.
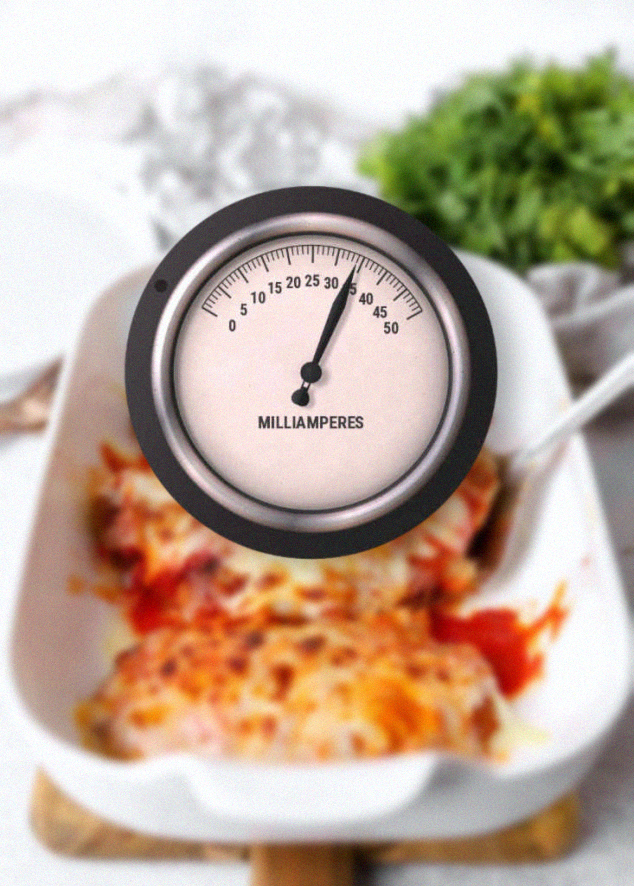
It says 34,mA
